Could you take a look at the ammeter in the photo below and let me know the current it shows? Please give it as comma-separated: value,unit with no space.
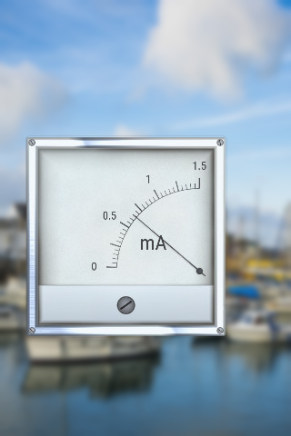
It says 0.65,mA
